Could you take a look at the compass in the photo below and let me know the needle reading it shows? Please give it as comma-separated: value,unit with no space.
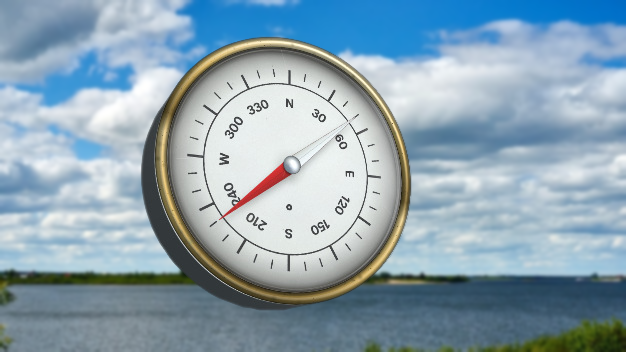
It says 230,°
